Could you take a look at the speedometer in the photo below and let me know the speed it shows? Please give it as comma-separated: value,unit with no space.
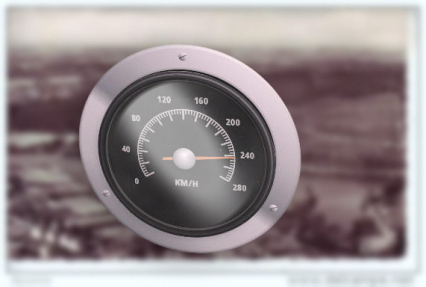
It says 240,km/h
